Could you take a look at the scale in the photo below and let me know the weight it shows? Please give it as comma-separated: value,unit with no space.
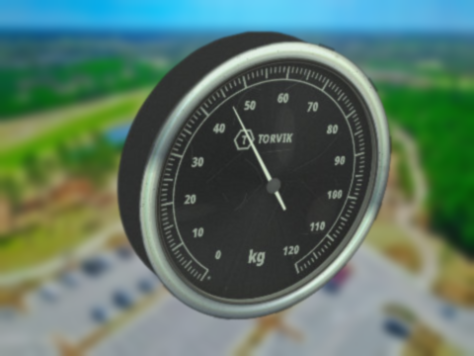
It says 45,kg
